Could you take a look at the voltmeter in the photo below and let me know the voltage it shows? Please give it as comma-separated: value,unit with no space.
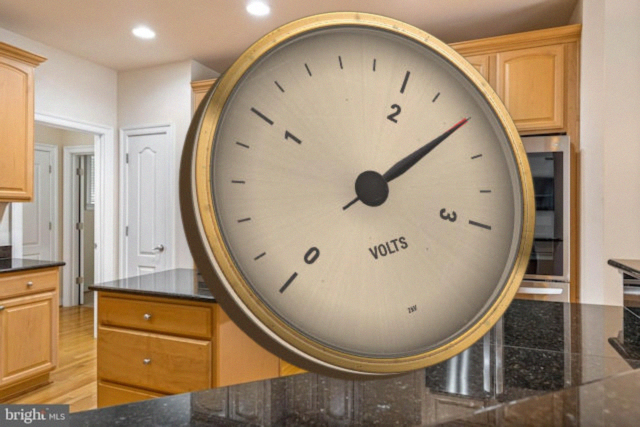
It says 2.4,V
